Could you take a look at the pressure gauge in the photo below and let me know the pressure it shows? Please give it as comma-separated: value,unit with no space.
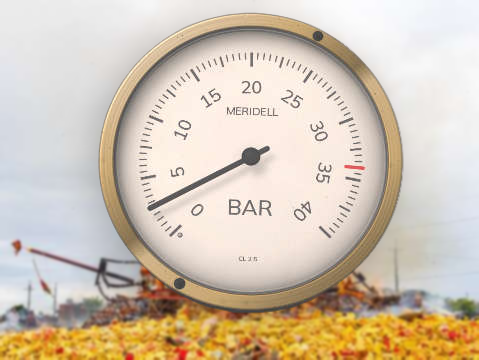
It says 2.5,bar
